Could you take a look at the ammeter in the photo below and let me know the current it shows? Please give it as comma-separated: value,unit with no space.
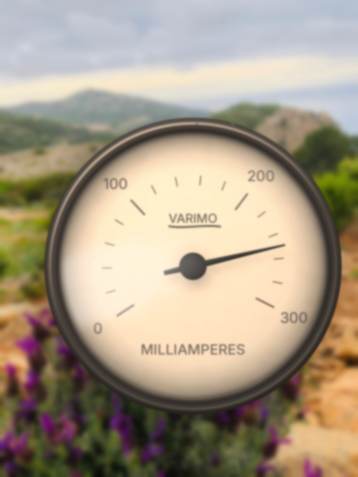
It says 250,mA
